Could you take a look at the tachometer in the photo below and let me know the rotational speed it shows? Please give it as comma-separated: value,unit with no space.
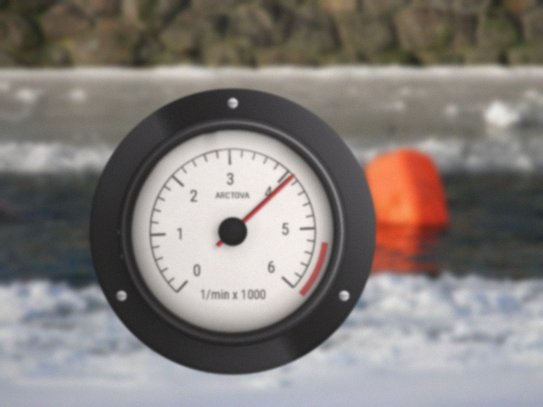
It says 4100,rpm
